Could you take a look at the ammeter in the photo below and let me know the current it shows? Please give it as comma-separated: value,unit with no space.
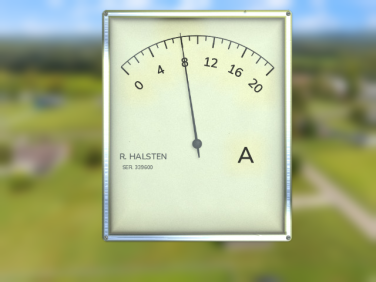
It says 8,A
